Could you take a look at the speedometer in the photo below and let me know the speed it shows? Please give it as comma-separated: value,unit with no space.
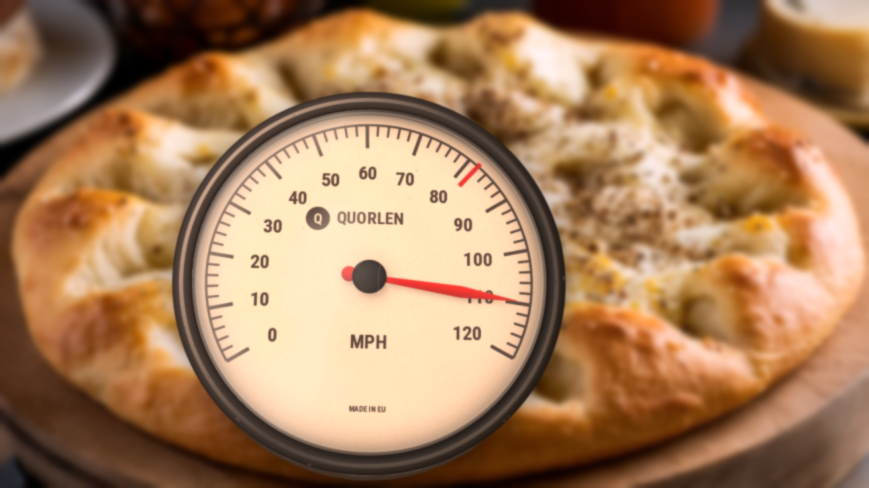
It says 110,mph
